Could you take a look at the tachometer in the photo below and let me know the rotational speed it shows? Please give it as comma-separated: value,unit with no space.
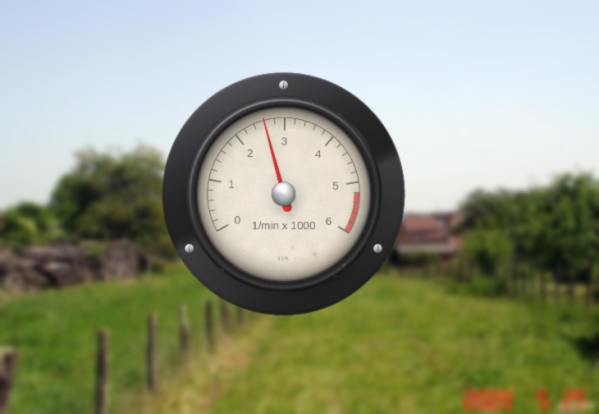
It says 2600,rpm
